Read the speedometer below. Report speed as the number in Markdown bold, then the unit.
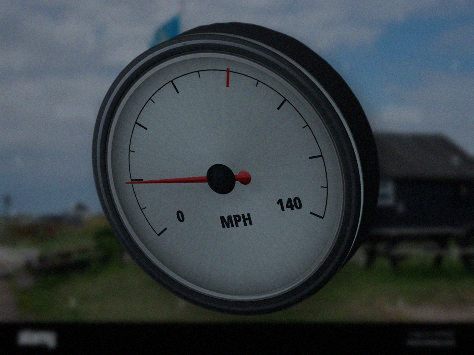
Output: **20** mph
